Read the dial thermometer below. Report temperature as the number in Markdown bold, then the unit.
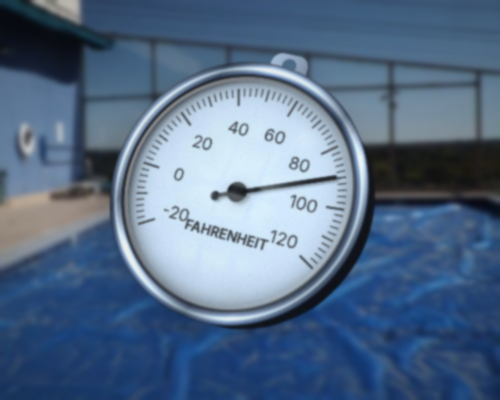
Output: **90** °F
